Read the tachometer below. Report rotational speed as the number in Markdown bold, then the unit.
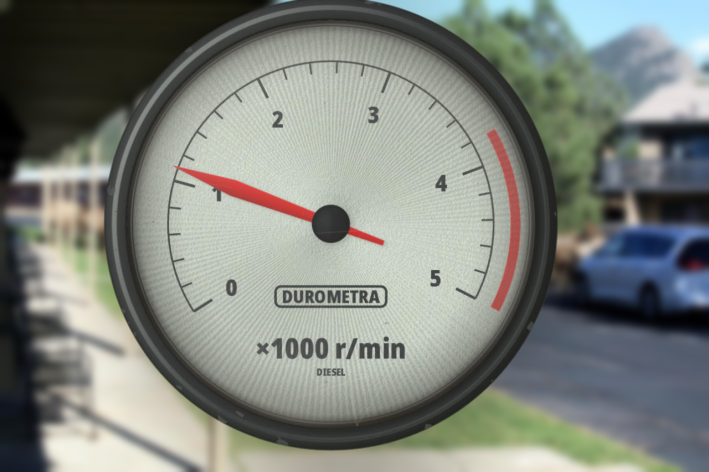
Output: **1100** rpm
